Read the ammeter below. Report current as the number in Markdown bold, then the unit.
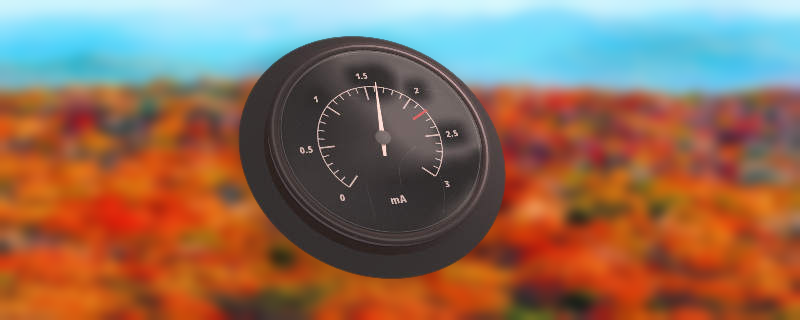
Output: **1.6** mA
